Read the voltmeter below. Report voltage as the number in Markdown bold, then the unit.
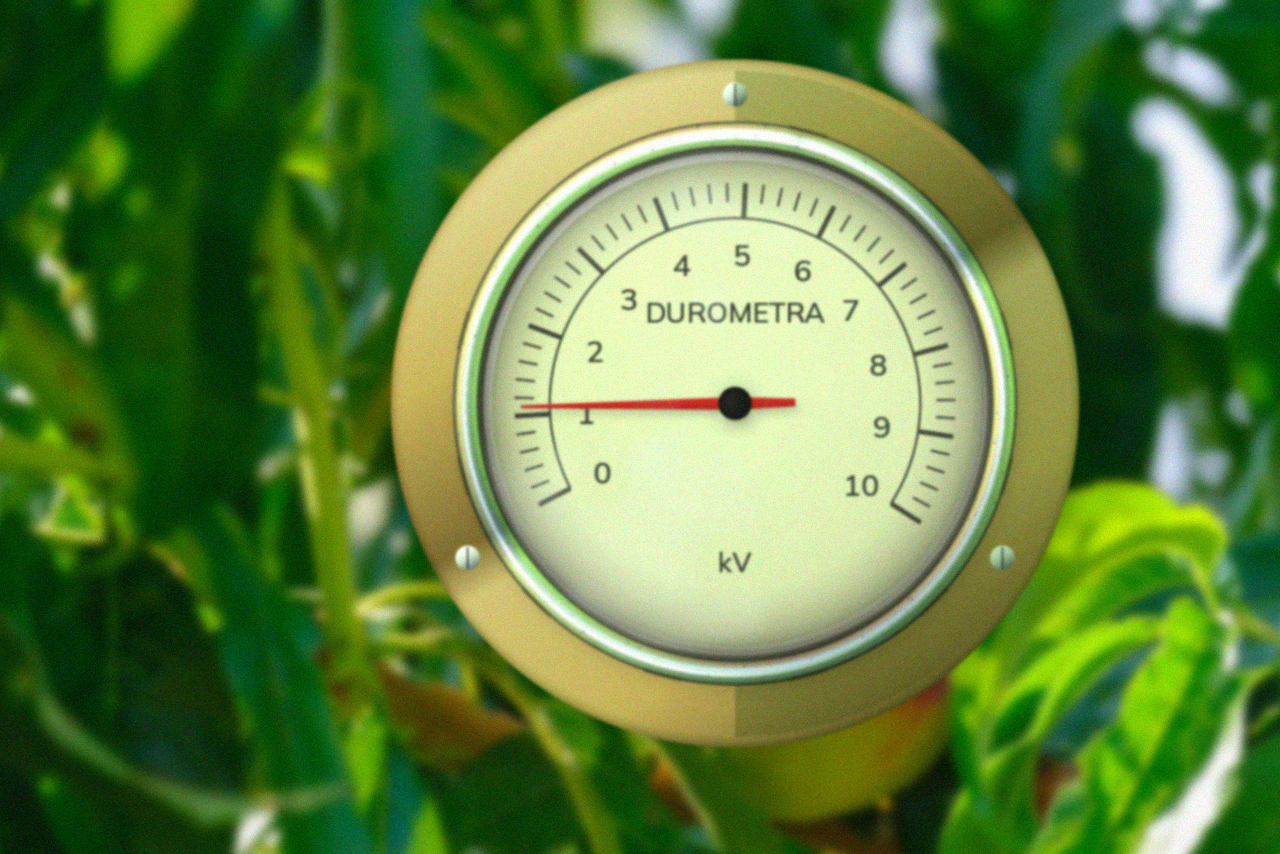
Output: **1.1** kV
